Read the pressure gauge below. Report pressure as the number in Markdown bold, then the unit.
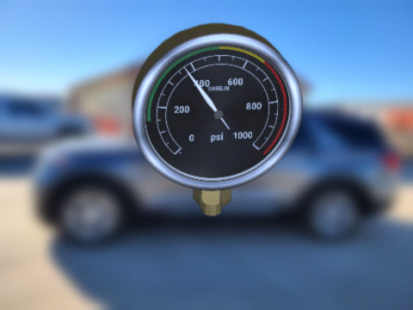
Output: **375** psi
